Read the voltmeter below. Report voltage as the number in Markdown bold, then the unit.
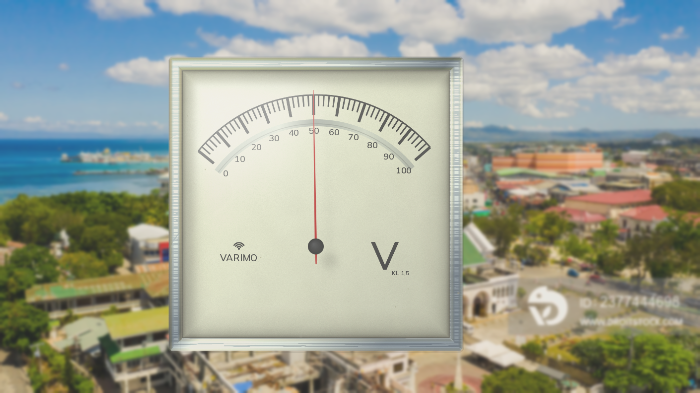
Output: **50** V
